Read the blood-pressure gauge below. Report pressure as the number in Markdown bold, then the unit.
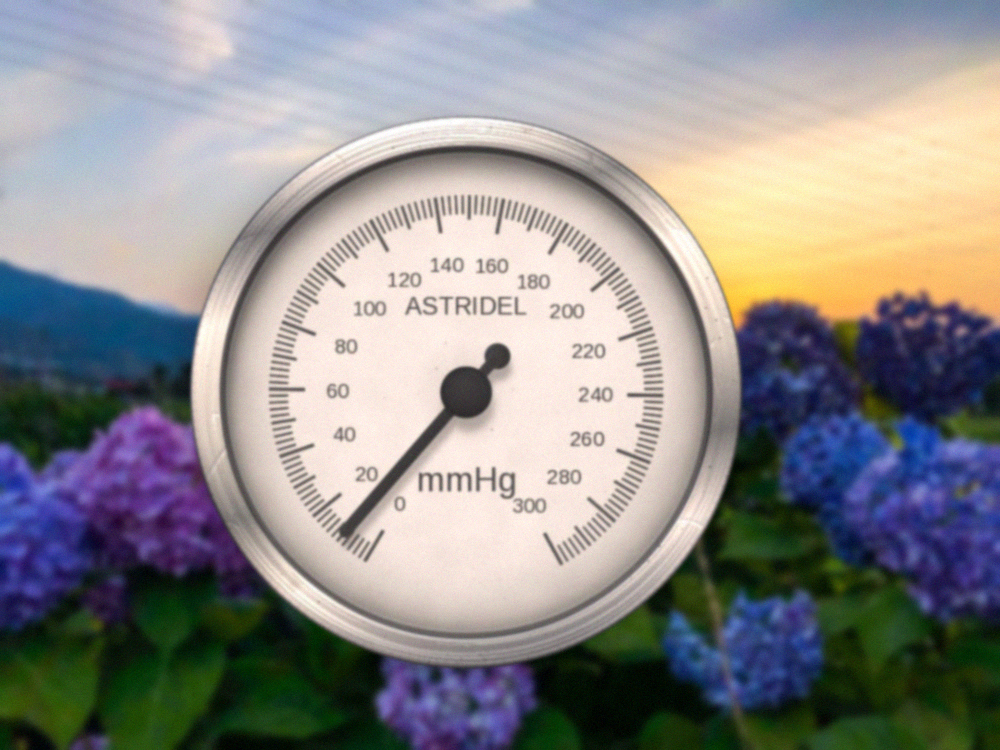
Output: **10** mmHg
